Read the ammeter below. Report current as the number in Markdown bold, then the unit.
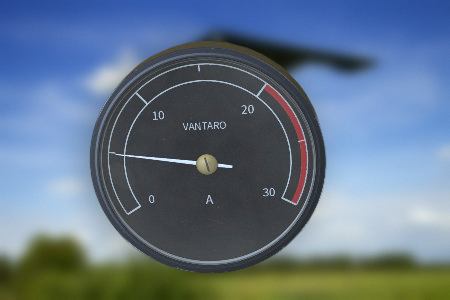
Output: **5** A
